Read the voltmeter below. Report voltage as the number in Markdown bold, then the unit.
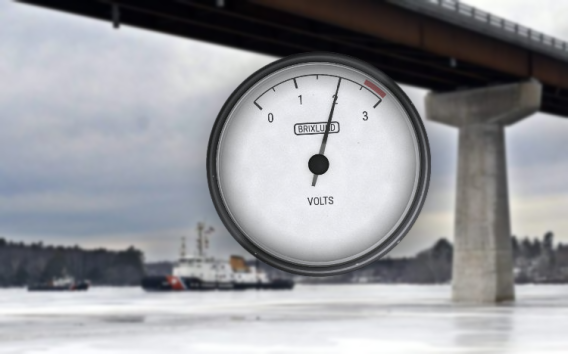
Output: **2** V
